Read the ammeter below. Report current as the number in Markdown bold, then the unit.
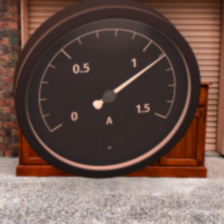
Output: **1.1** A
